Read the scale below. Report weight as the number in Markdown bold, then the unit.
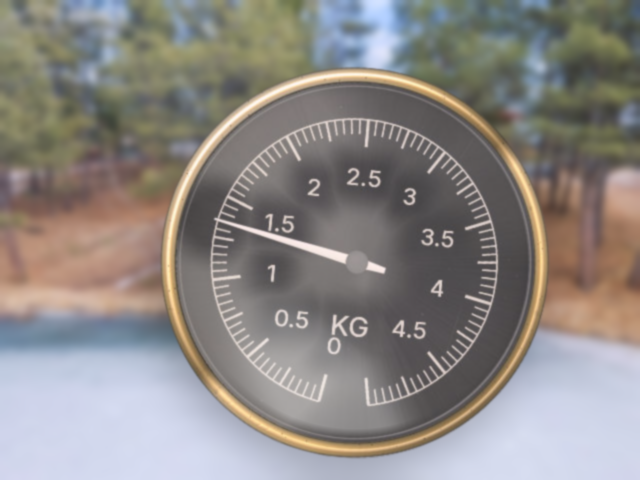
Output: **1.35** kg
